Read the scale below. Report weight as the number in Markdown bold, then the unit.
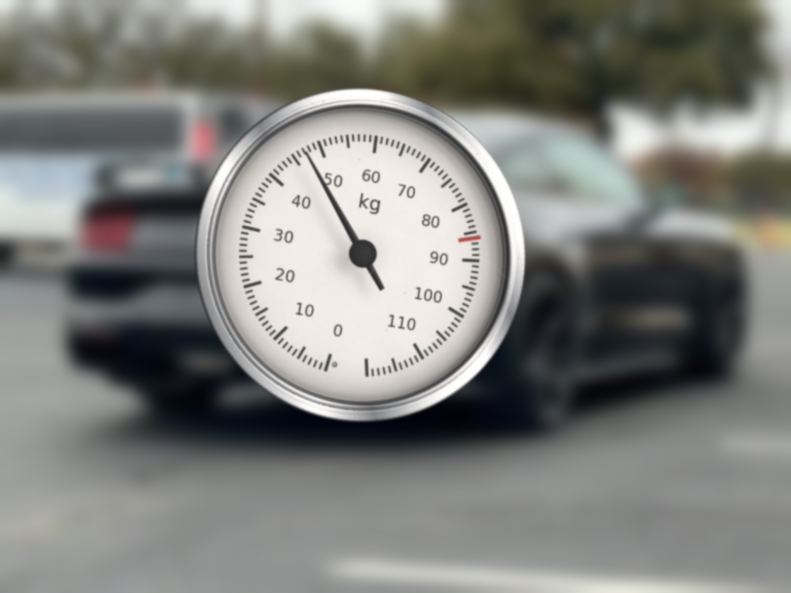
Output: **47** kg
